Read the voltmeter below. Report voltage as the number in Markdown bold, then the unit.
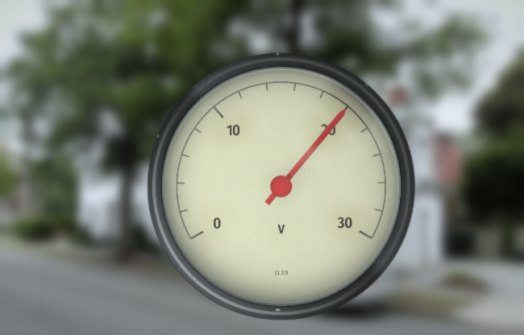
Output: **20** V
